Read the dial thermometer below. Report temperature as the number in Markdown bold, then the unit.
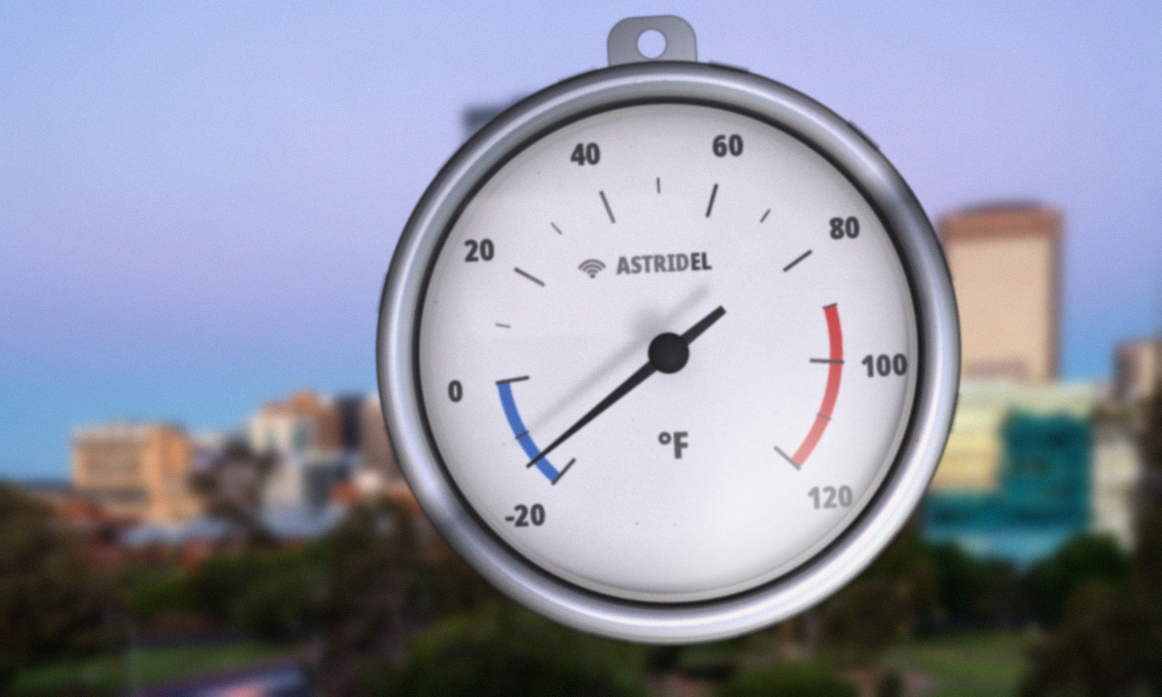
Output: **-15** °F
